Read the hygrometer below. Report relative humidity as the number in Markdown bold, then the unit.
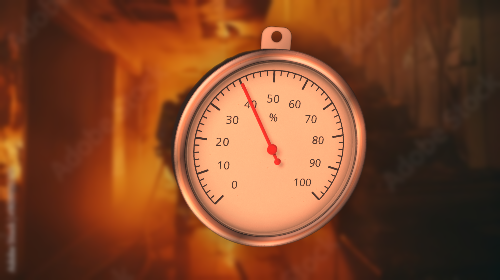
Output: **40** %
